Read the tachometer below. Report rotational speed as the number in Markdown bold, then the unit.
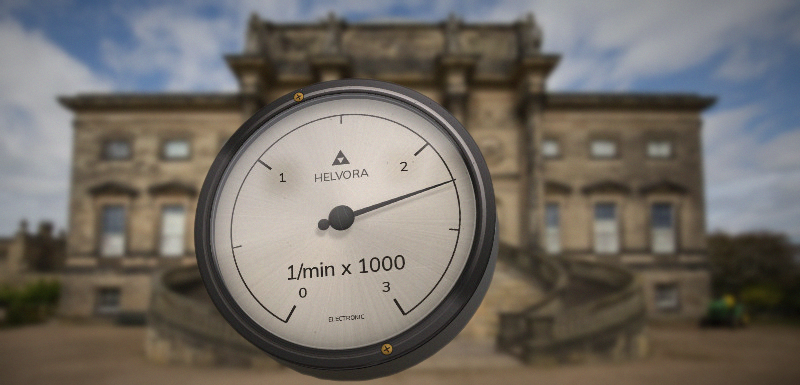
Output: **2250** rpm
